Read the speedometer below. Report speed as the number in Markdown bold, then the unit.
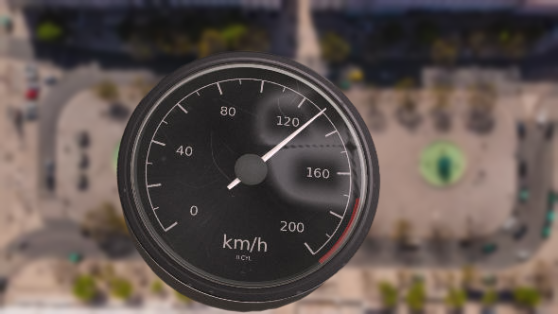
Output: **130** km/h
